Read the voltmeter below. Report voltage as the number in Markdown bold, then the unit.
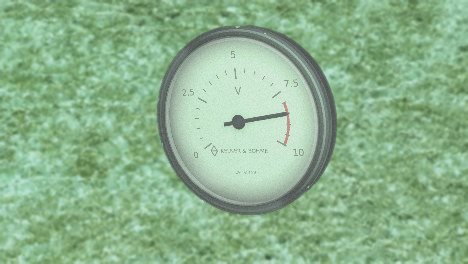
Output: **8.5** V
